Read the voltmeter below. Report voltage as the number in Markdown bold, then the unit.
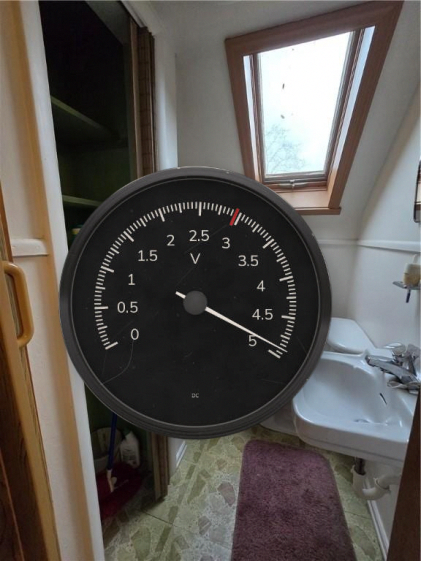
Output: **4.9** V
